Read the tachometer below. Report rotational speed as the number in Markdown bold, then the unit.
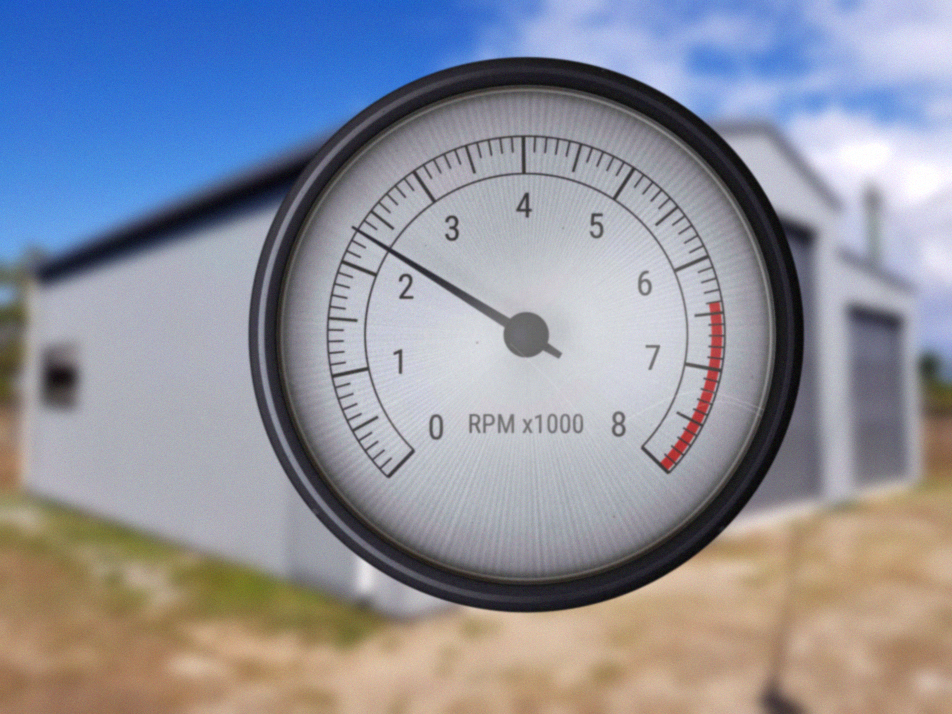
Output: **2300** rpm
